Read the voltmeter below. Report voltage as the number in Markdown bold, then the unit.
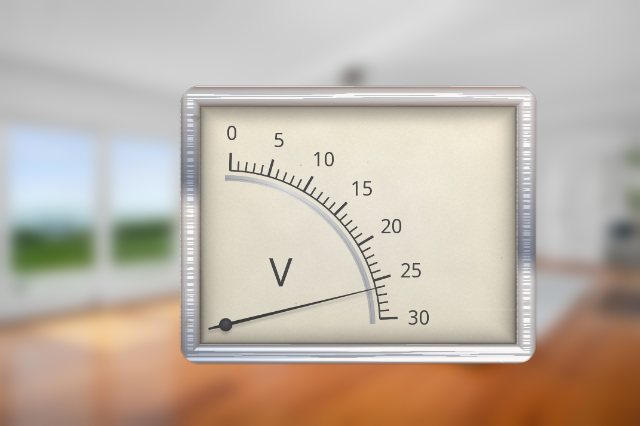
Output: **26** V
